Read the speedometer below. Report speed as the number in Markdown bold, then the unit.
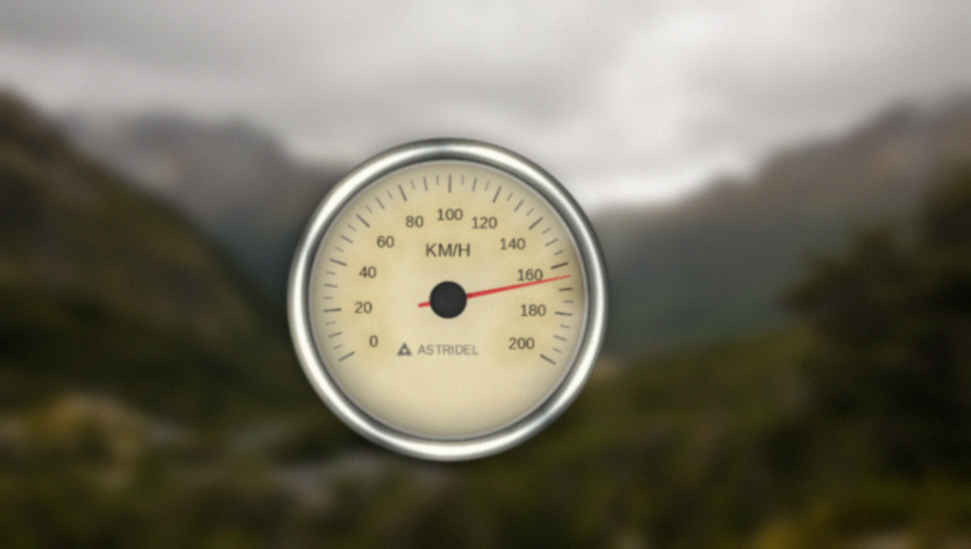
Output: **165** km/h
